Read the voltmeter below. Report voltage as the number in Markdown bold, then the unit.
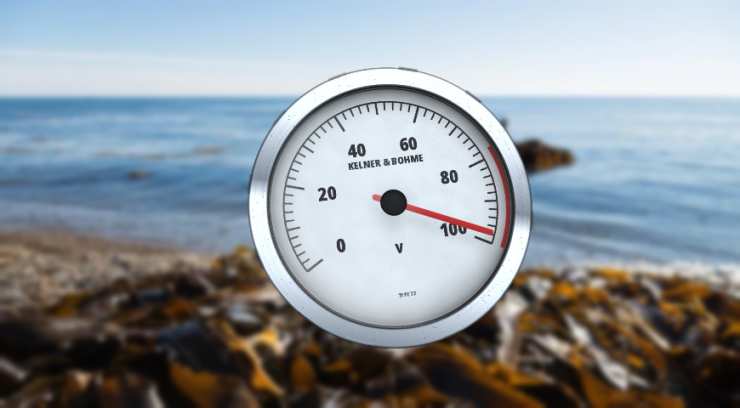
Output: **98** V
